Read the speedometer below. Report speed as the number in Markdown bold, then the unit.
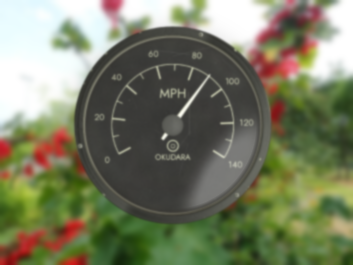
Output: **90** mph
